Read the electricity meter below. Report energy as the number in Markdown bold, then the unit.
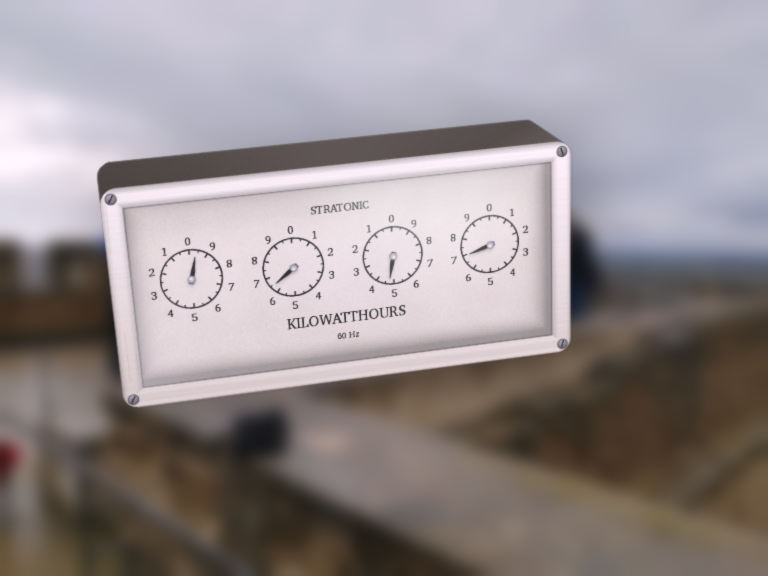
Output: **9647** kWh
